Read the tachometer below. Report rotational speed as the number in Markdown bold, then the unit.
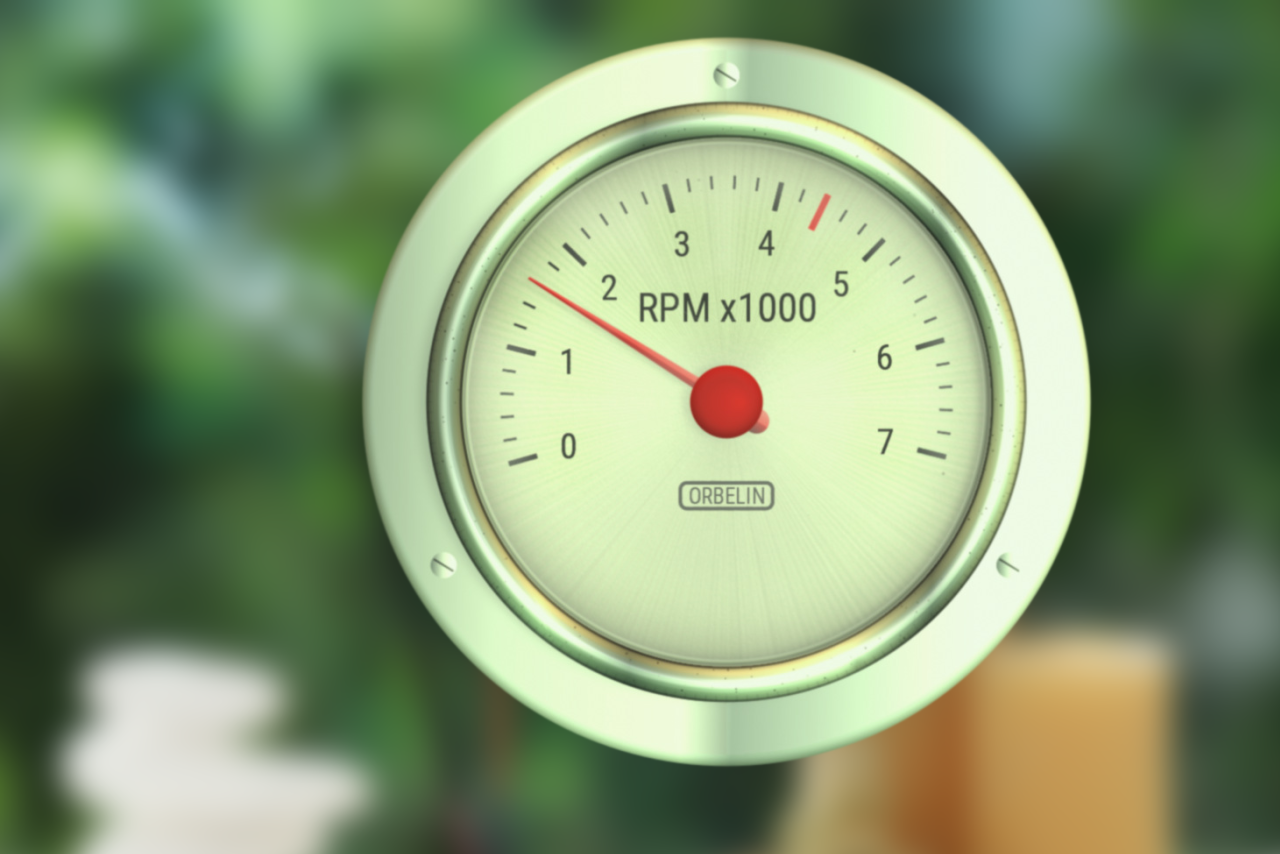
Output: **1600** rpm
